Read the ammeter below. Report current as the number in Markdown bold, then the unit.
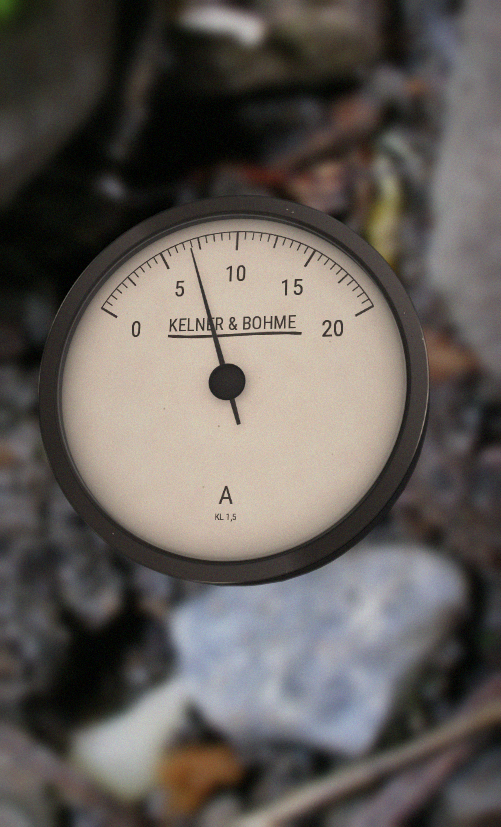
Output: **7** A
